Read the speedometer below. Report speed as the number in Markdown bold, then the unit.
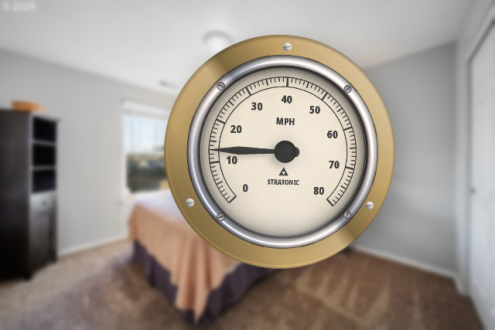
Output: **13** mph
